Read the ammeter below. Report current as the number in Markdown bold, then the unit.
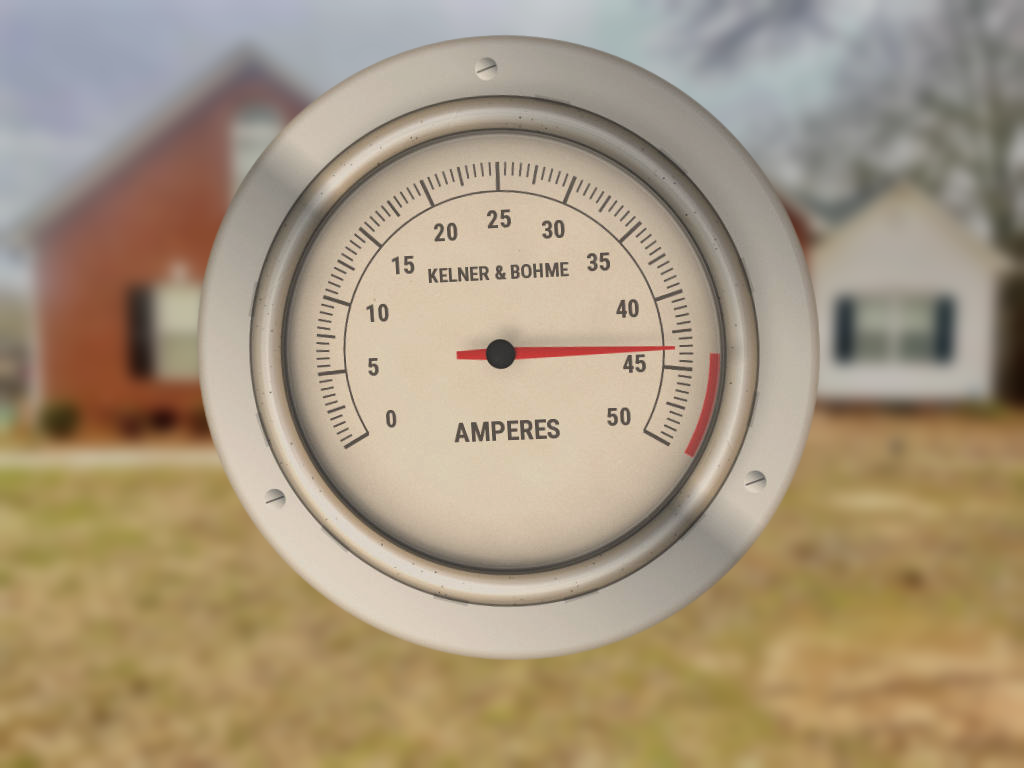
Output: **43.5** A
